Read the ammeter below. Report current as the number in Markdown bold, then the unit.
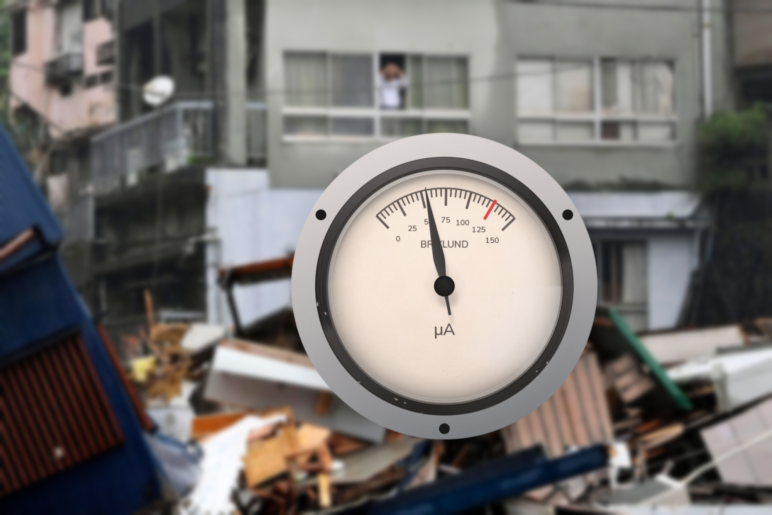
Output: **55** µA
